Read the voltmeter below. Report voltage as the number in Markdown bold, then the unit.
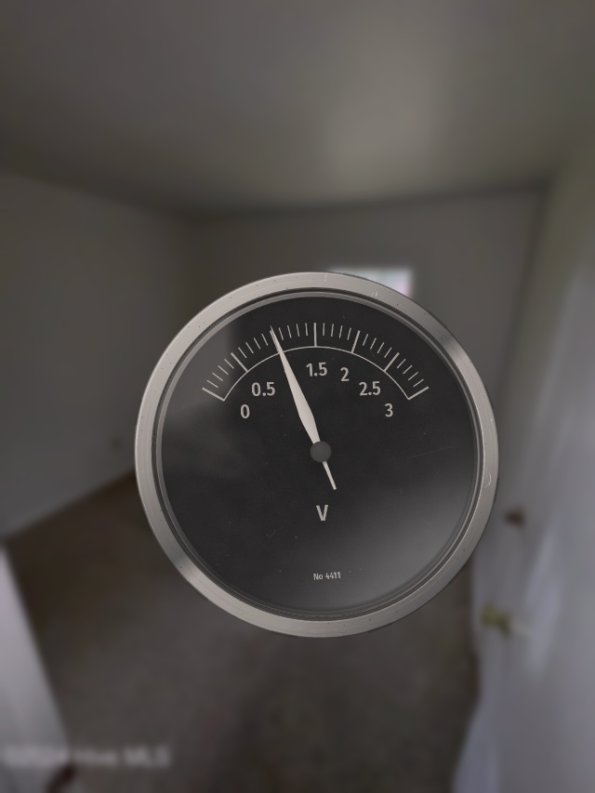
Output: **1** V
